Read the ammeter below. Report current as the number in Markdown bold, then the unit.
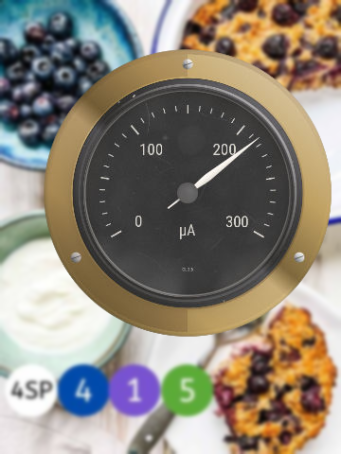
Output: **215** µA
